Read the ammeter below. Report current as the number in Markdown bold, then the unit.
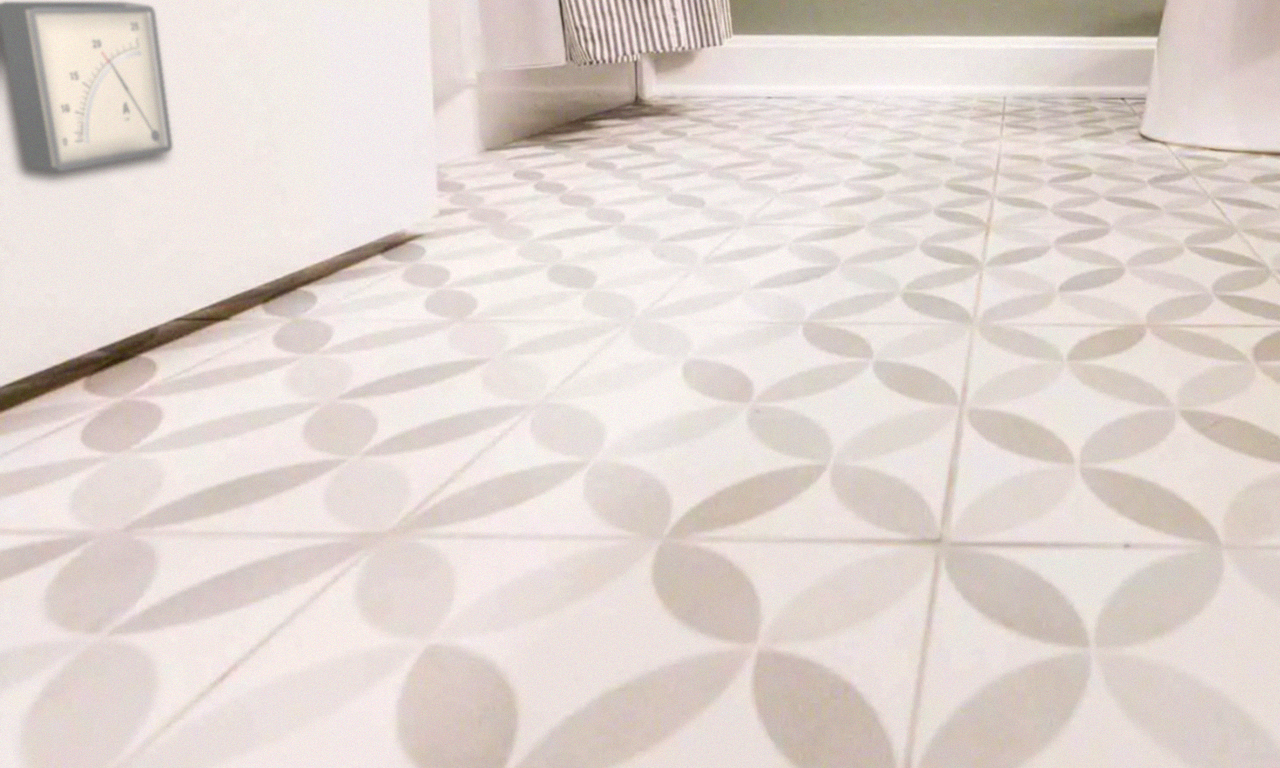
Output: **20** A
